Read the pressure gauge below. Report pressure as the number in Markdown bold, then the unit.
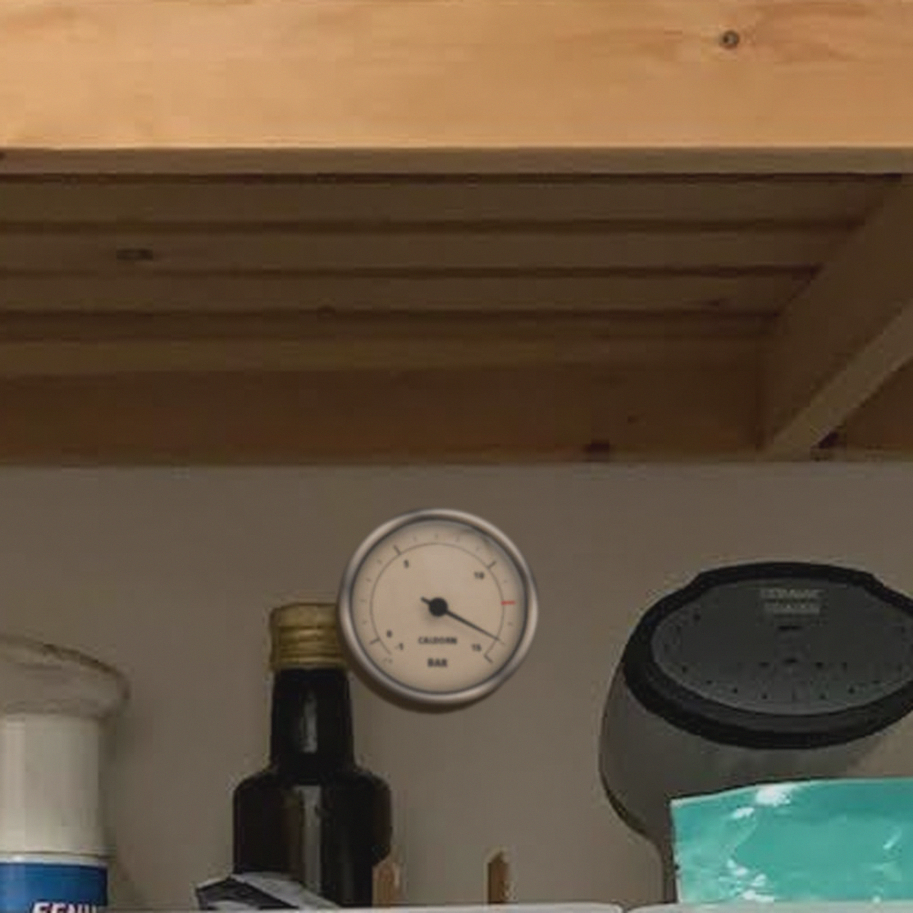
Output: **14** bar
